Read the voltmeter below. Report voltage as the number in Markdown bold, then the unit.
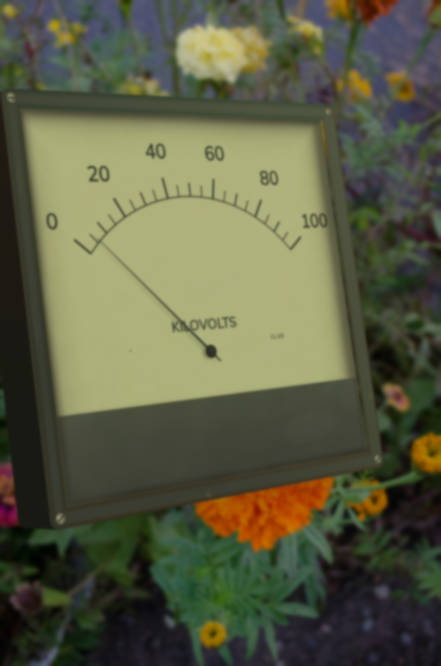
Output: **5** kV
